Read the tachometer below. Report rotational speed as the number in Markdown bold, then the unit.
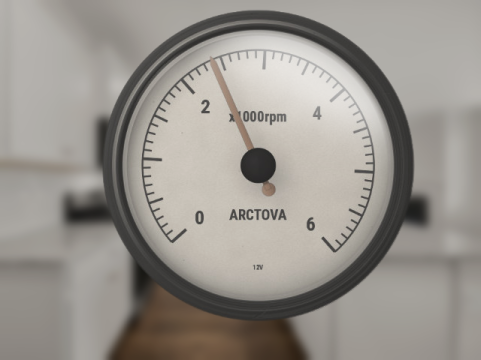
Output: **2400** rpm
